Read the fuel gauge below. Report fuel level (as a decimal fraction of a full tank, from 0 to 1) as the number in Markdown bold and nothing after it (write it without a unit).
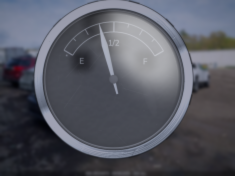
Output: **0.375**
